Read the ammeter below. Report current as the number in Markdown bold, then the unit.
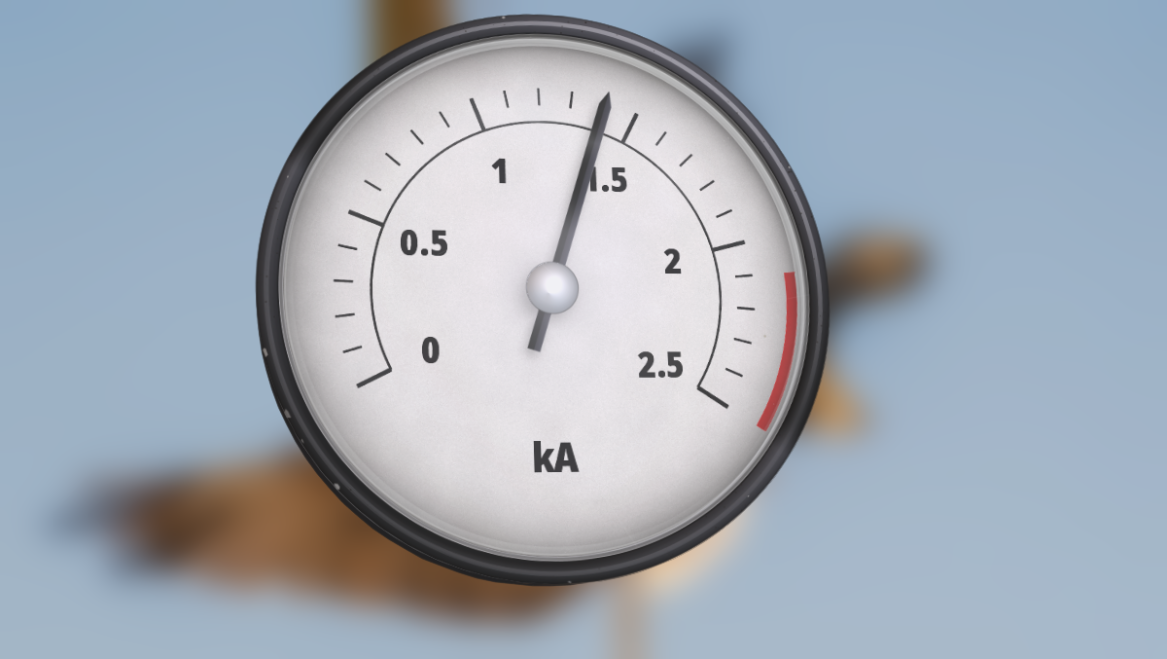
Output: **1.4** kA
